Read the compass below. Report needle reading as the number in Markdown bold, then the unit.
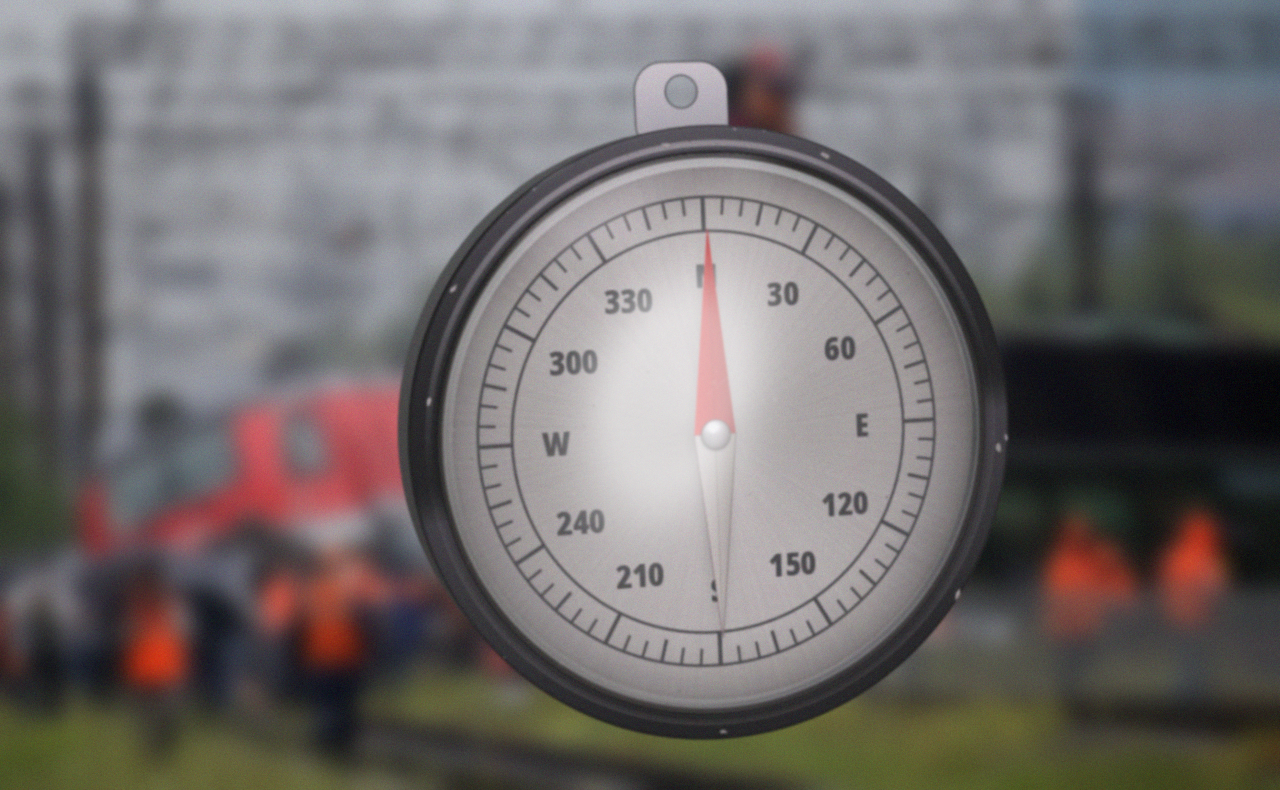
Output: **0** °
